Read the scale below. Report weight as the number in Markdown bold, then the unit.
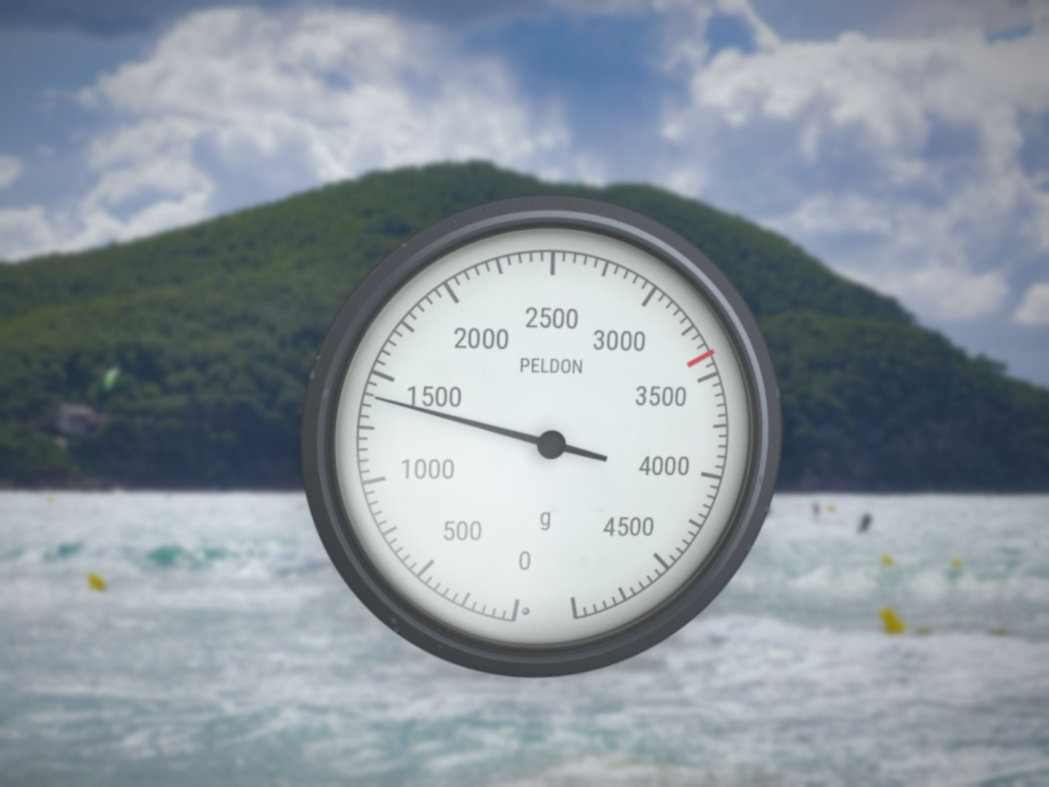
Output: **1400** g
